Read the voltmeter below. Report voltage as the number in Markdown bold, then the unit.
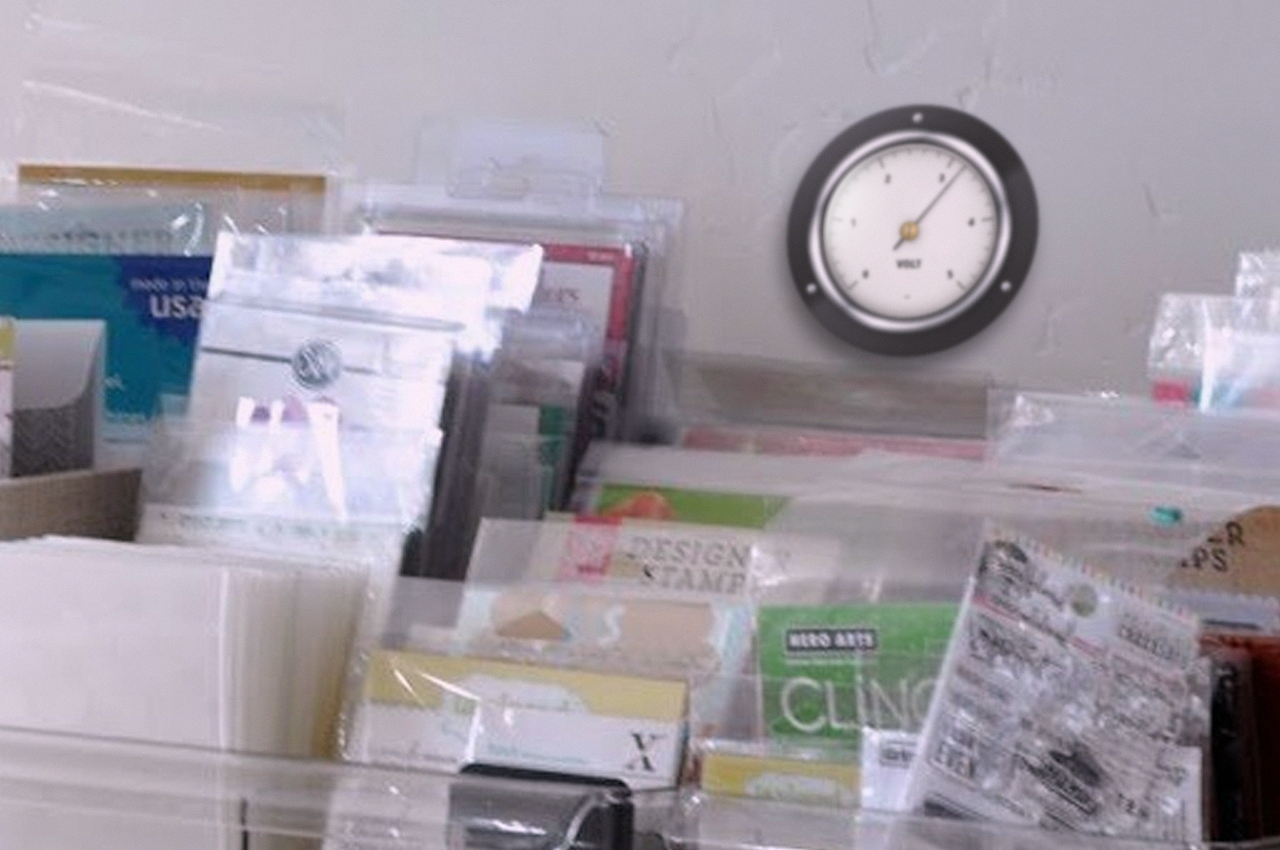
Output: **3.2** V
